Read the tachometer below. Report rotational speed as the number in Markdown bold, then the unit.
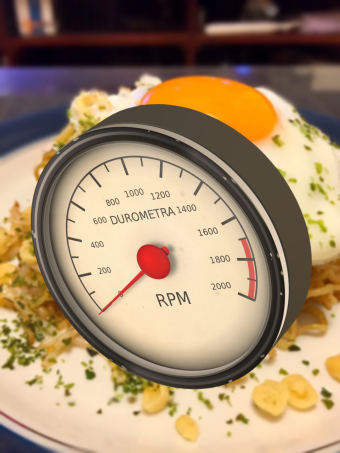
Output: **0** rpm
